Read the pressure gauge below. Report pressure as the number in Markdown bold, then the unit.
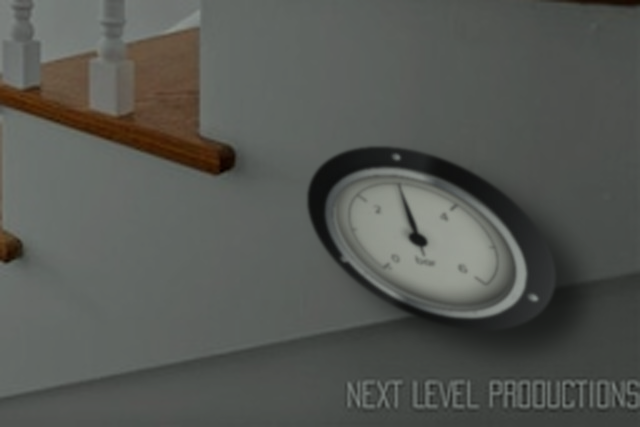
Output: **3** bar
